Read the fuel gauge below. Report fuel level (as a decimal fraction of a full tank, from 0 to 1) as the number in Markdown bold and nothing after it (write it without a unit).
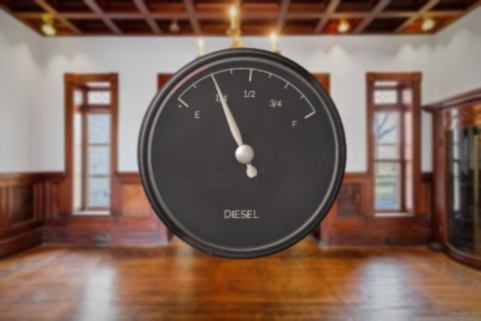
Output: **0.25**
